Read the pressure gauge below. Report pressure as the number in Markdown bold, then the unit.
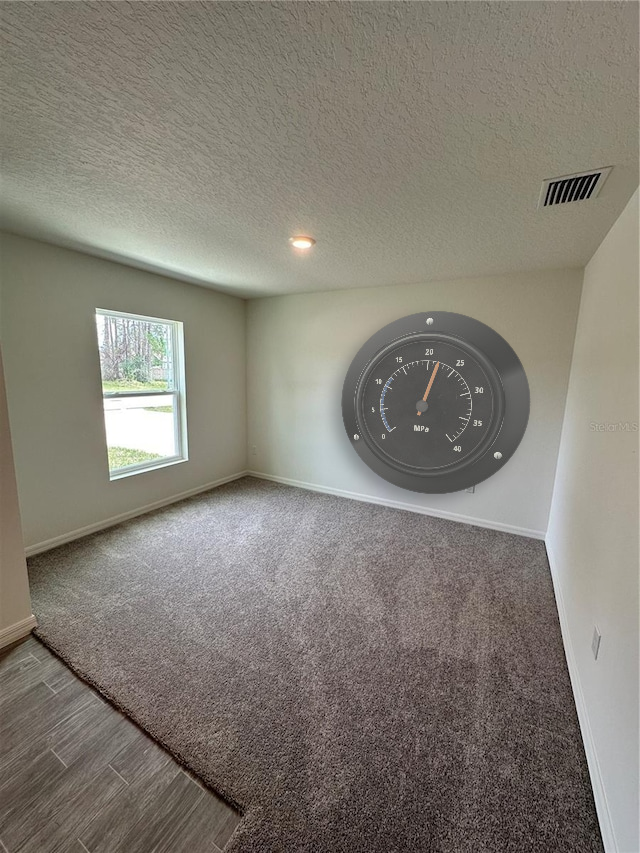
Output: **22** MPa
